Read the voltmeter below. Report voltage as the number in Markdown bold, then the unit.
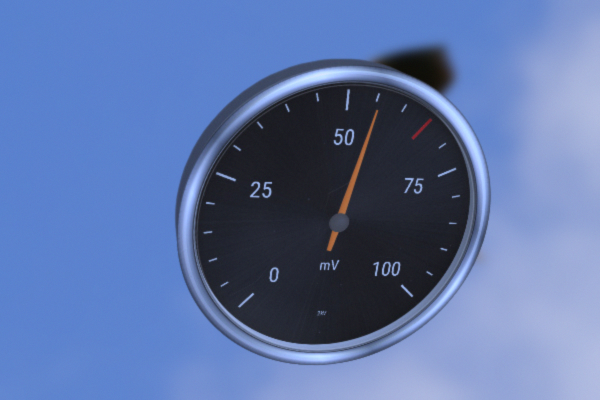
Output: **55** mV
